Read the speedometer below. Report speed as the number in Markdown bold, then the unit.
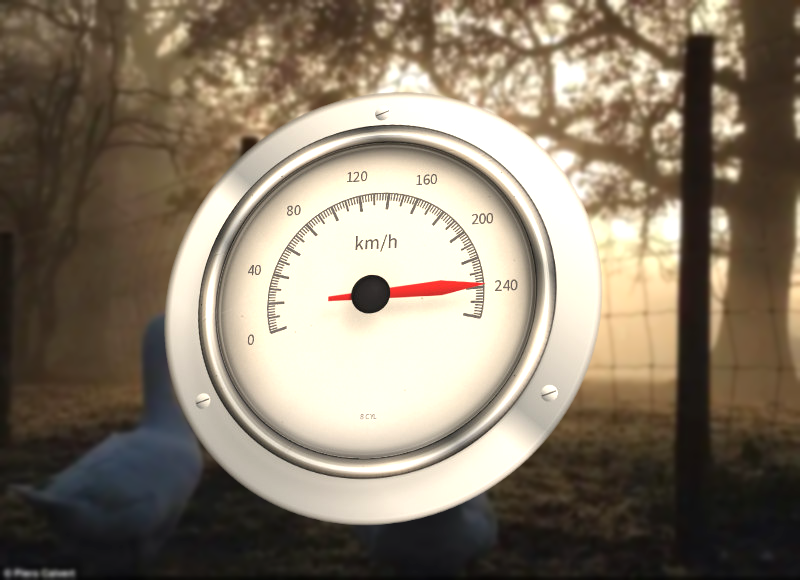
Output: **240** km/h
